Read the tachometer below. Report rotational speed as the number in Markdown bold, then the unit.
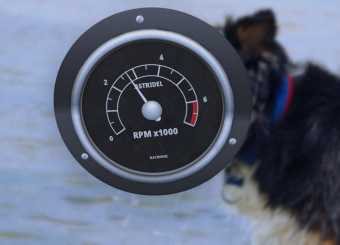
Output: **2750** rpm
